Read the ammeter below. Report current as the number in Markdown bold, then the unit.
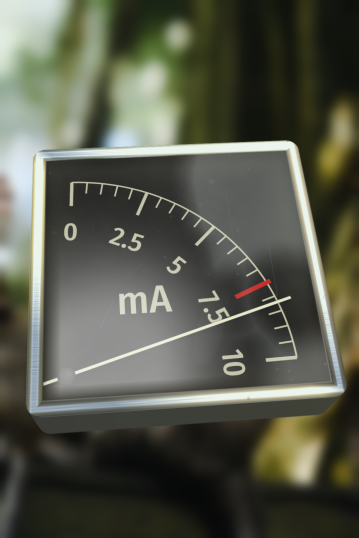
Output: **8.25** mA
